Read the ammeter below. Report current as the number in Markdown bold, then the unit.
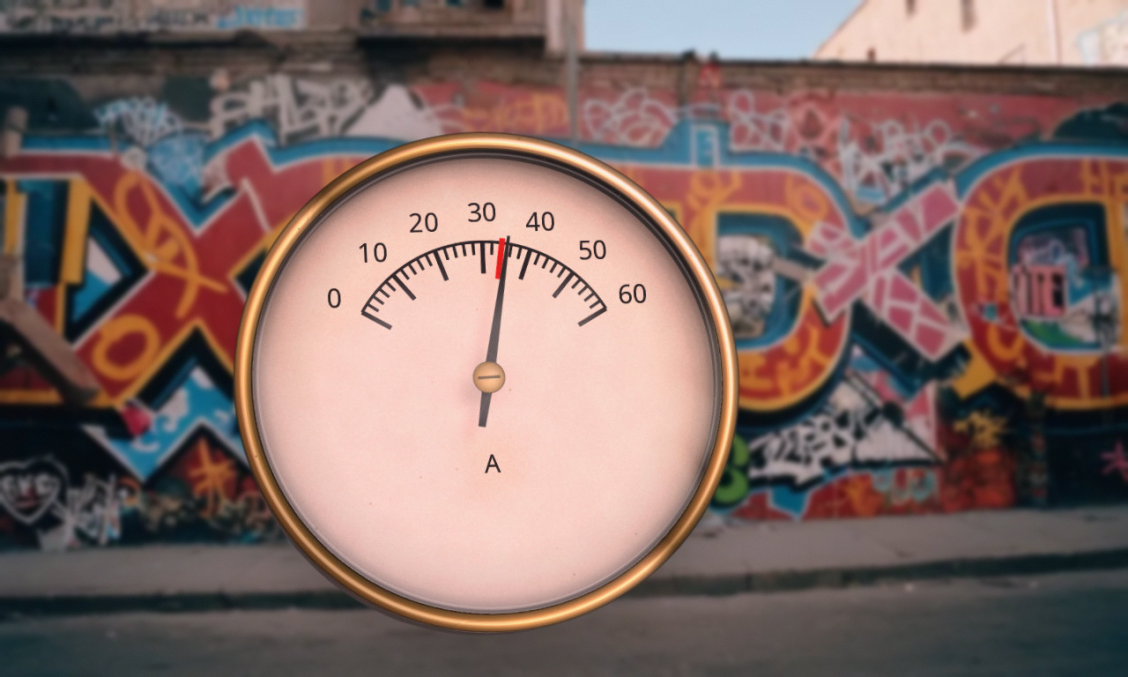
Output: **35** A
